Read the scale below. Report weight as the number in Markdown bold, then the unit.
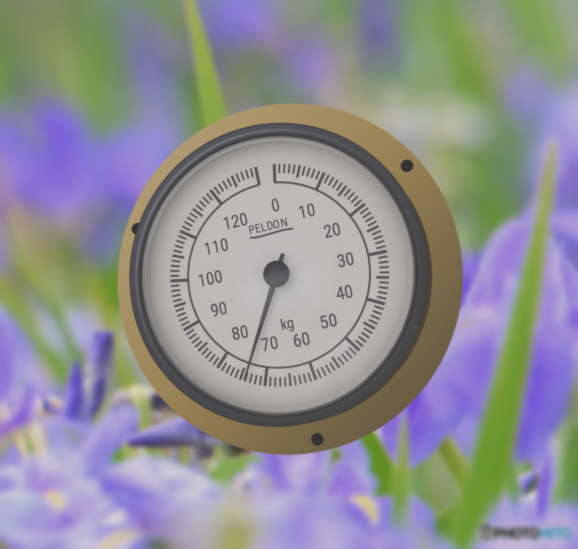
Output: **74** kg
